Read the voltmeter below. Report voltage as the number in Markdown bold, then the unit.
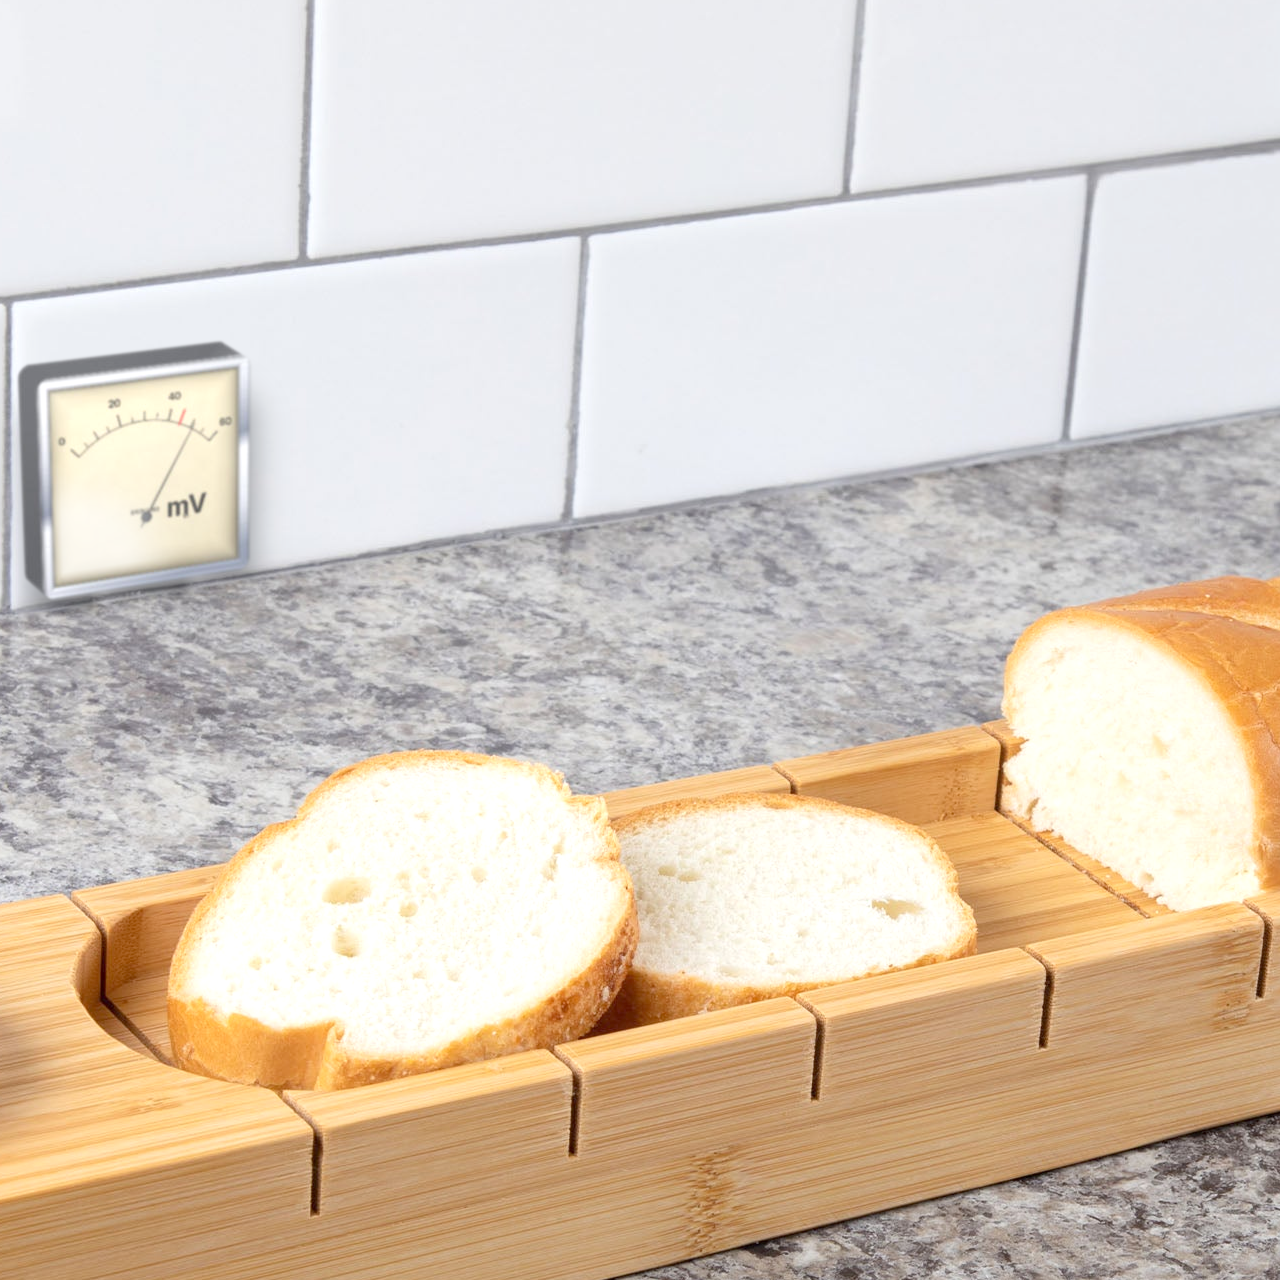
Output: **50** mV
